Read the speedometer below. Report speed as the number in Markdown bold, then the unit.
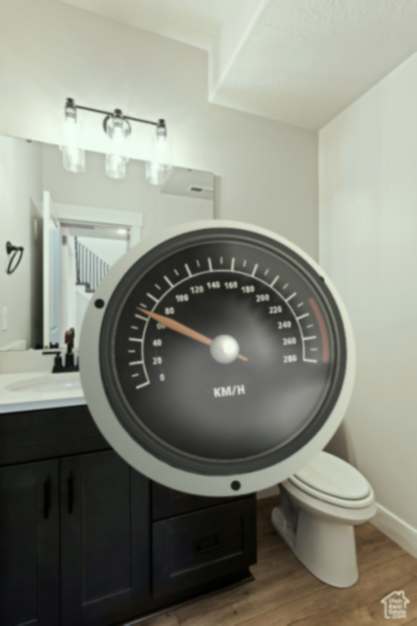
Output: **65** km/h
